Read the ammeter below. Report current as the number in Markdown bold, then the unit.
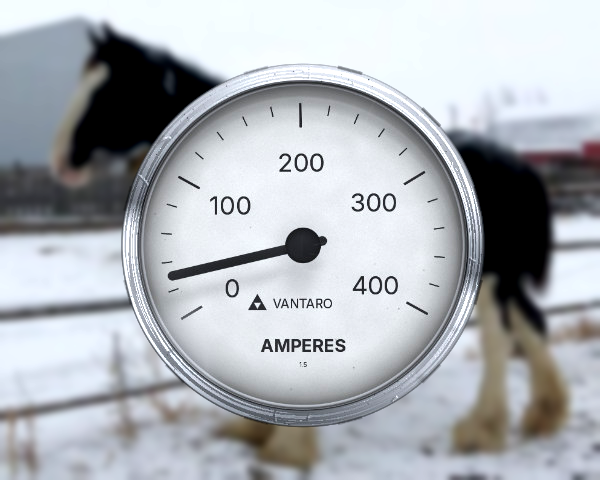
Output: **30** A
